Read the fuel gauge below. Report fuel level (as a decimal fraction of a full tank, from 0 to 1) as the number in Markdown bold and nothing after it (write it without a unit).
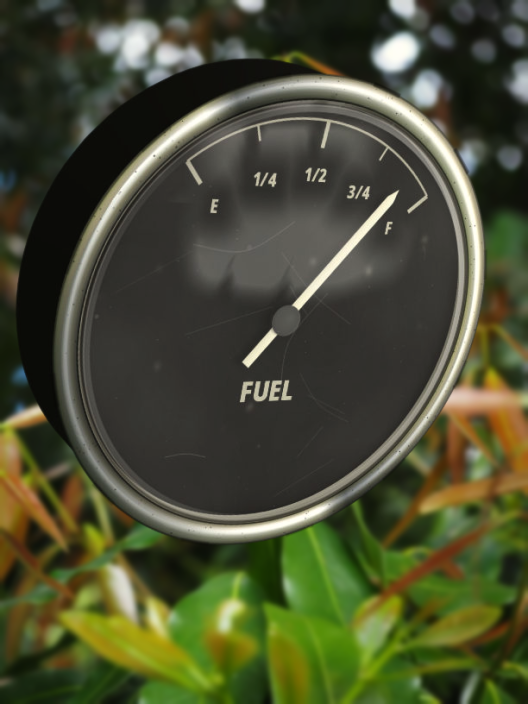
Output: **0.875**
